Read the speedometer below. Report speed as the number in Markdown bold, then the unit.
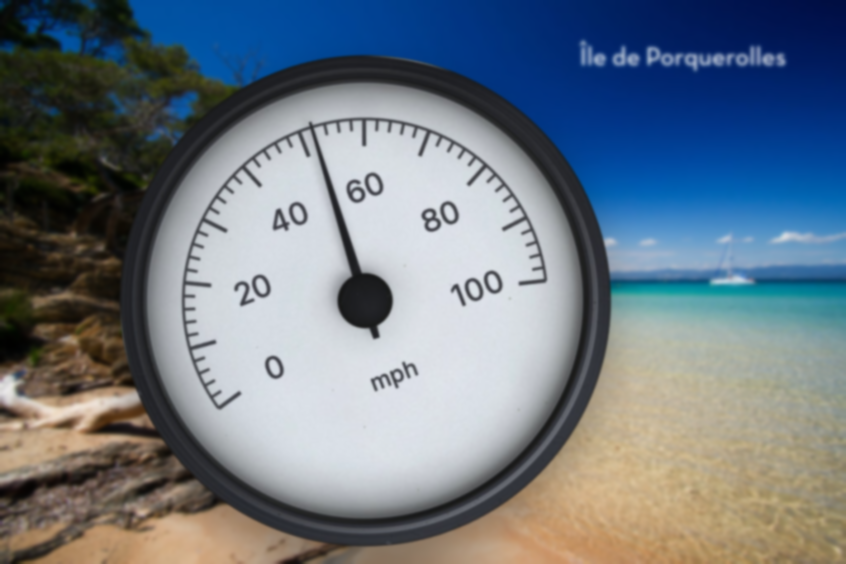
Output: **52** mph
